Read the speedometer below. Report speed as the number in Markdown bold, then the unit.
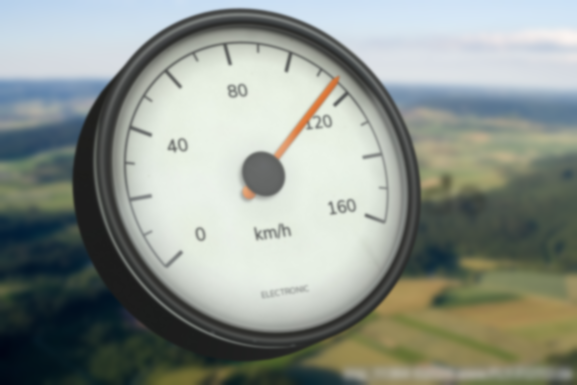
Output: **115** km/h
